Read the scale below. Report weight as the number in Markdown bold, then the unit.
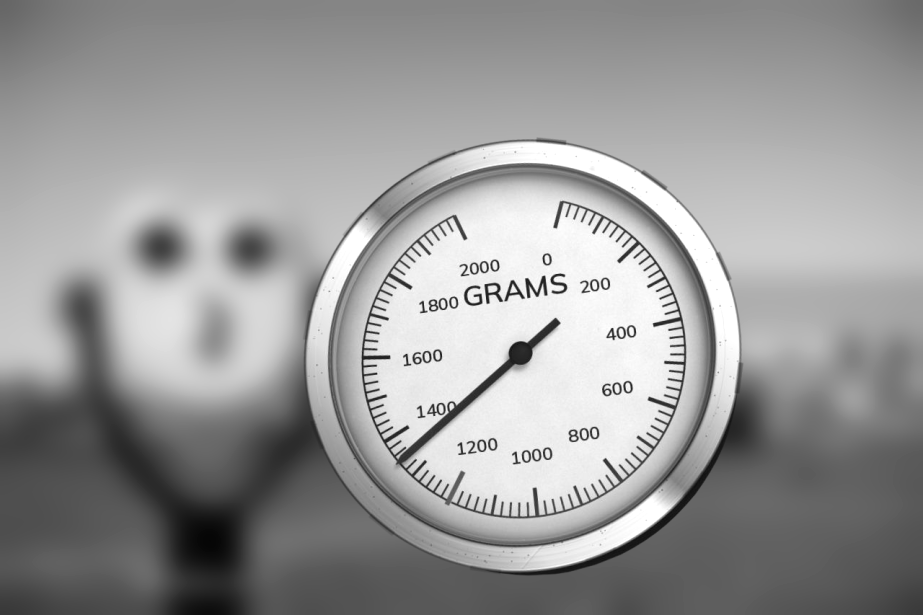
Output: **1340** g
